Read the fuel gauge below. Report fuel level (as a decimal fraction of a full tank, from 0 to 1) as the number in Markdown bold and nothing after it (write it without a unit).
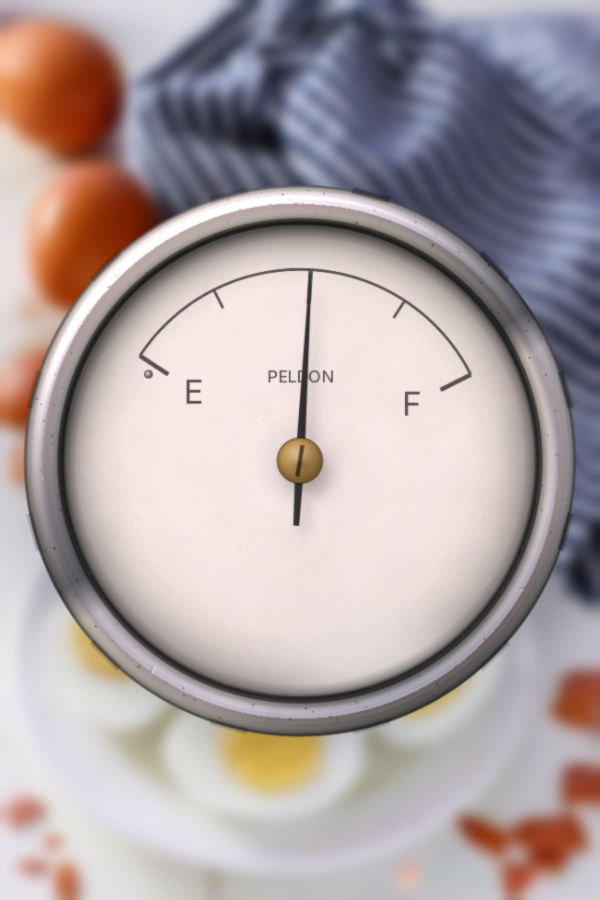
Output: **0.5**
